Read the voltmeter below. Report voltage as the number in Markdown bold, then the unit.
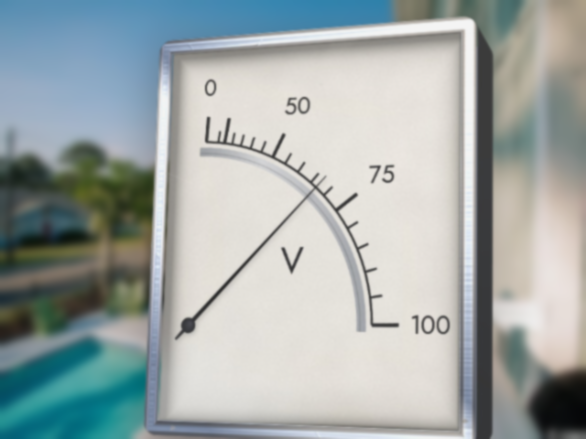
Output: **67.5** V
